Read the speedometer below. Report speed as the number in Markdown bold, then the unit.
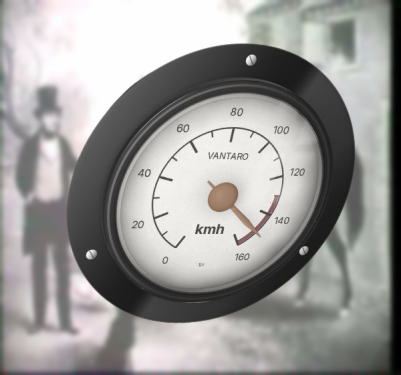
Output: **150** km/h
